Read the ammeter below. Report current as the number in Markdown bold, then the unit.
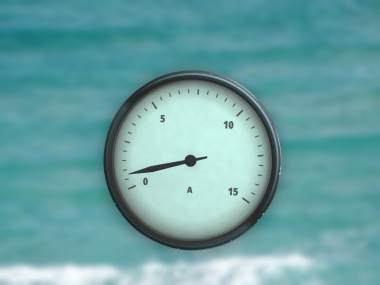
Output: **0.75** A
